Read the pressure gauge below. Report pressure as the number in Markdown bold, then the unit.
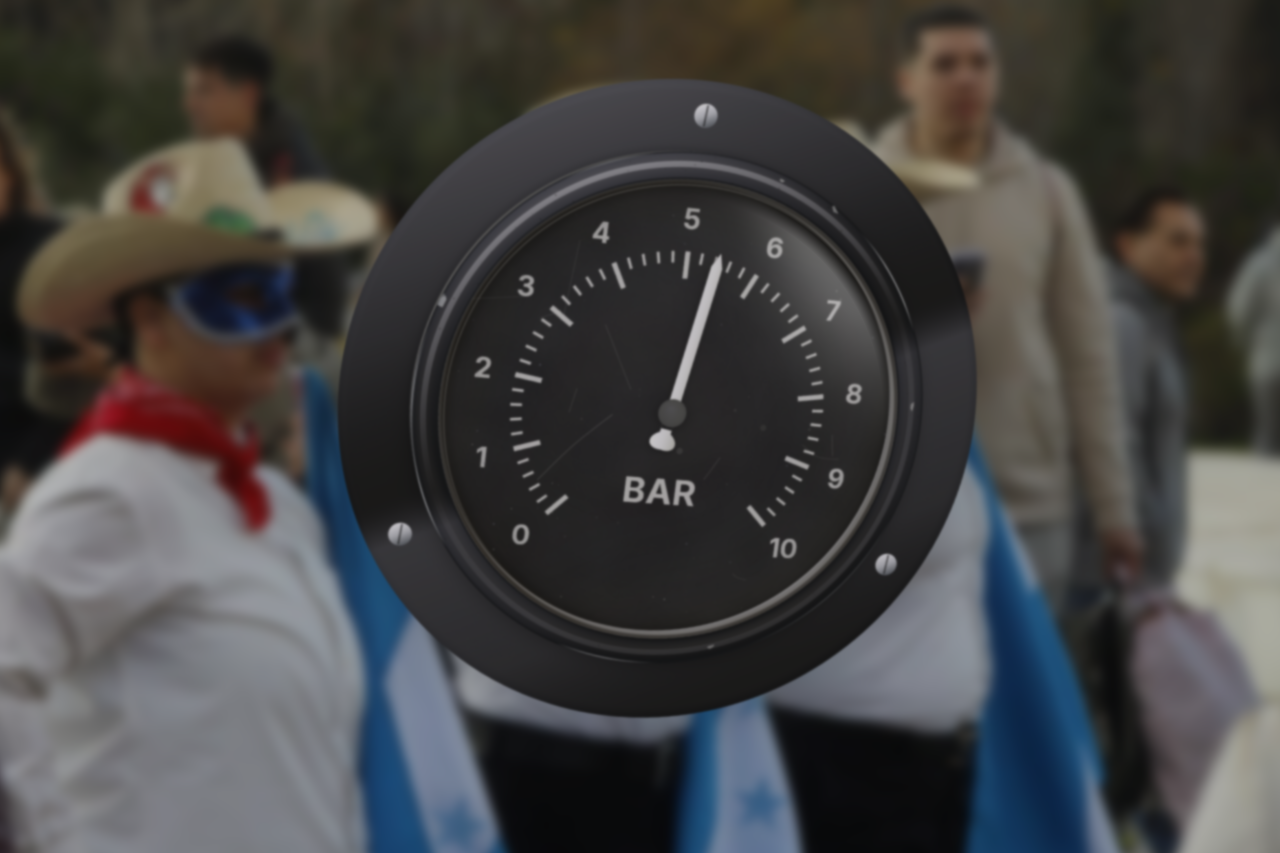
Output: **5.4** bar
